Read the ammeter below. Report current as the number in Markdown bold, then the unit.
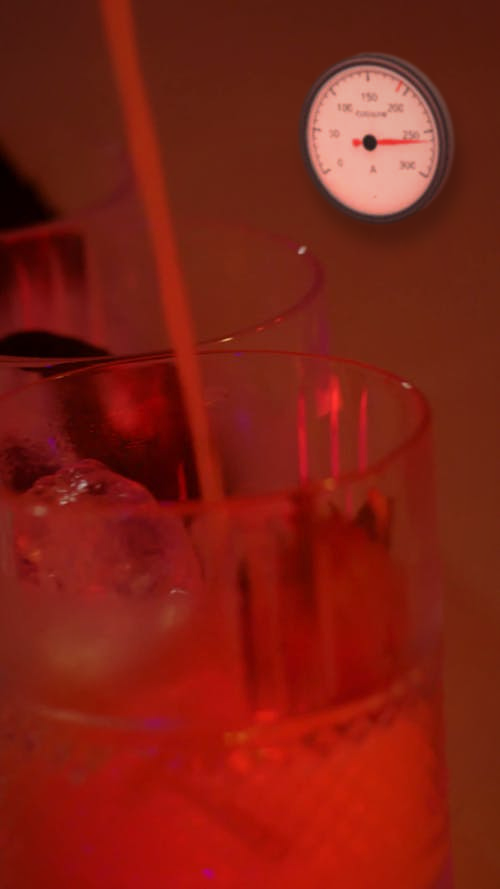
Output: **260** A
